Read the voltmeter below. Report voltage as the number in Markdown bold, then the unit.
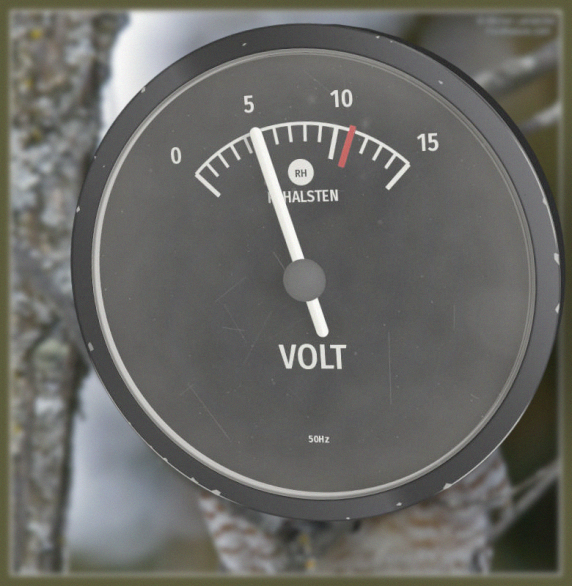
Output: **5** V
